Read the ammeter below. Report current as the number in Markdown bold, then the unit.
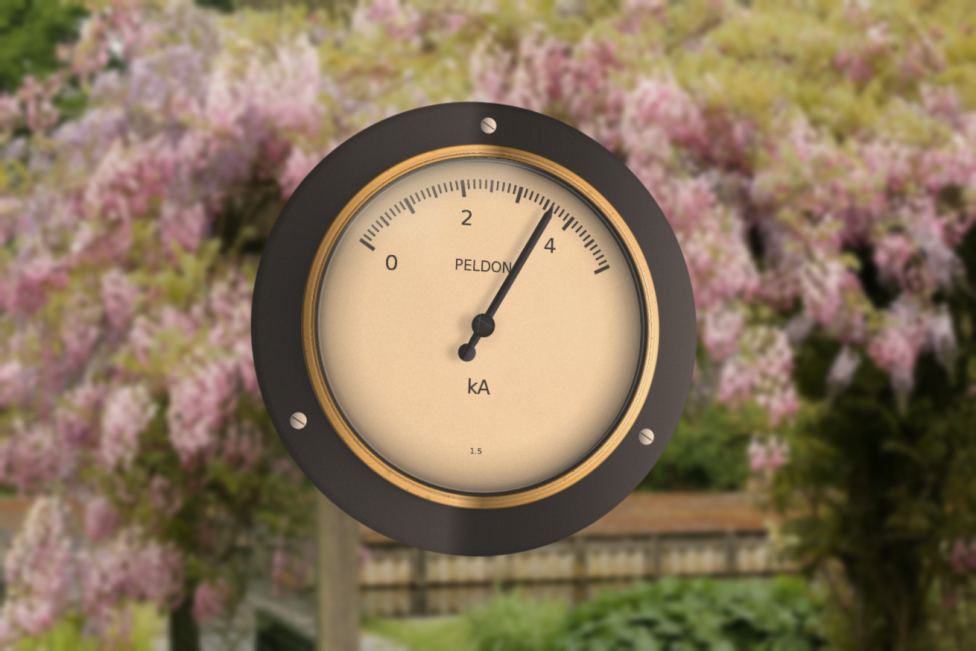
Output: **3.6** kA
